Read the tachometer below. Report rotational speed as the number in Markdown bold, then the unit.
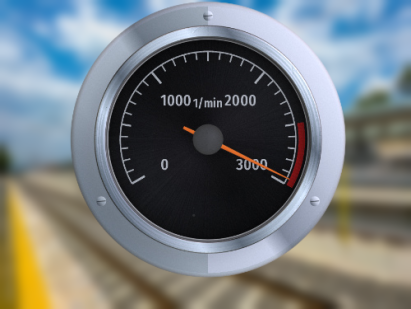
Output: **2950** rpm
